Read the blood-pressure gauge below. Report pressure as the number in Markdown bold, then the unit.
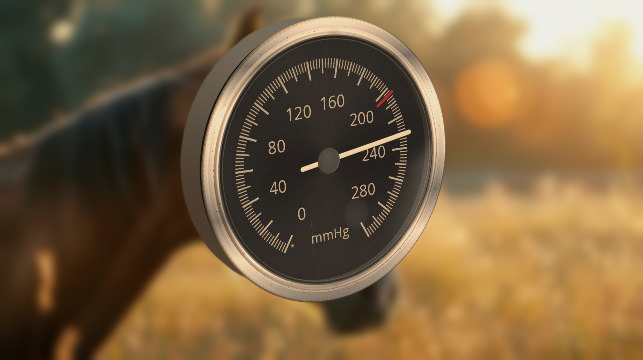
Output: **230** mmHg
